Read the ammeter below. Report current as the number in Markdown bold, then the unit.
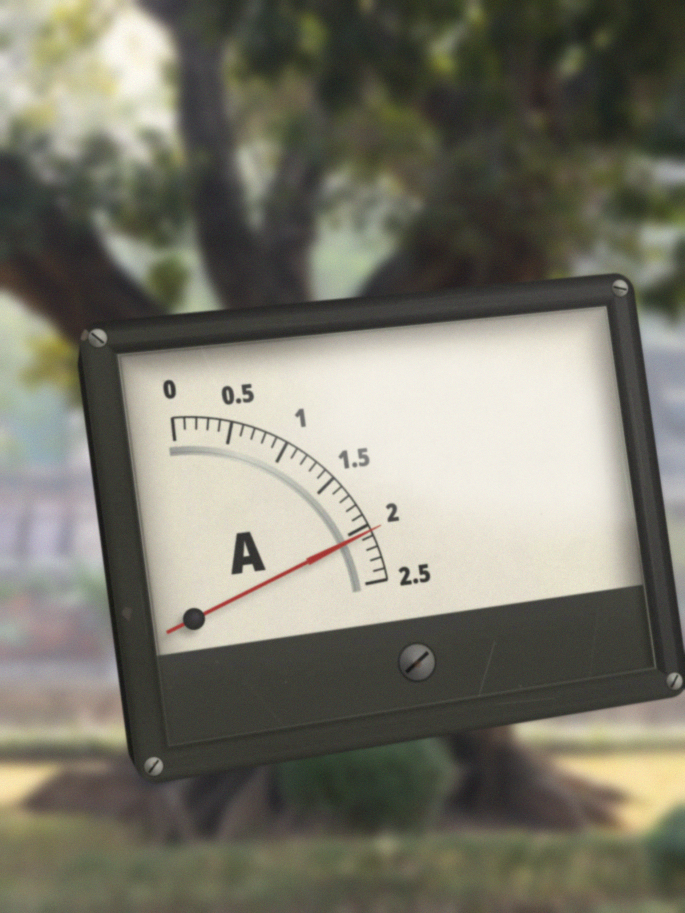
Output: **2.05** A
